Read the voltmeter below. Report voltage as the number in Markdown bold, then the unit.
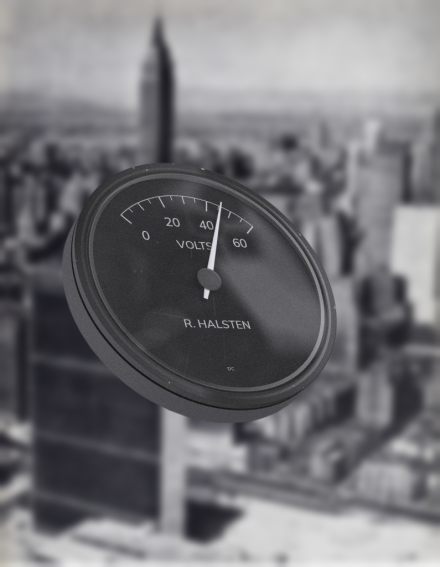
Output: **45** V
